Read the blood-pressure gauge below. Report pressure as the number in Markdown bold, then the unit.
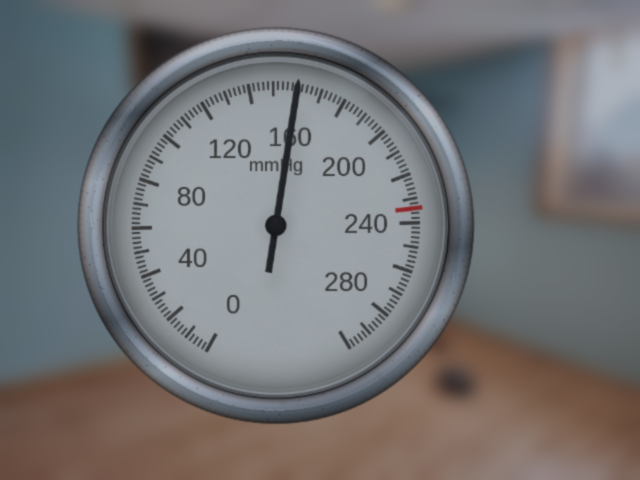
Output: **160** mmHg
